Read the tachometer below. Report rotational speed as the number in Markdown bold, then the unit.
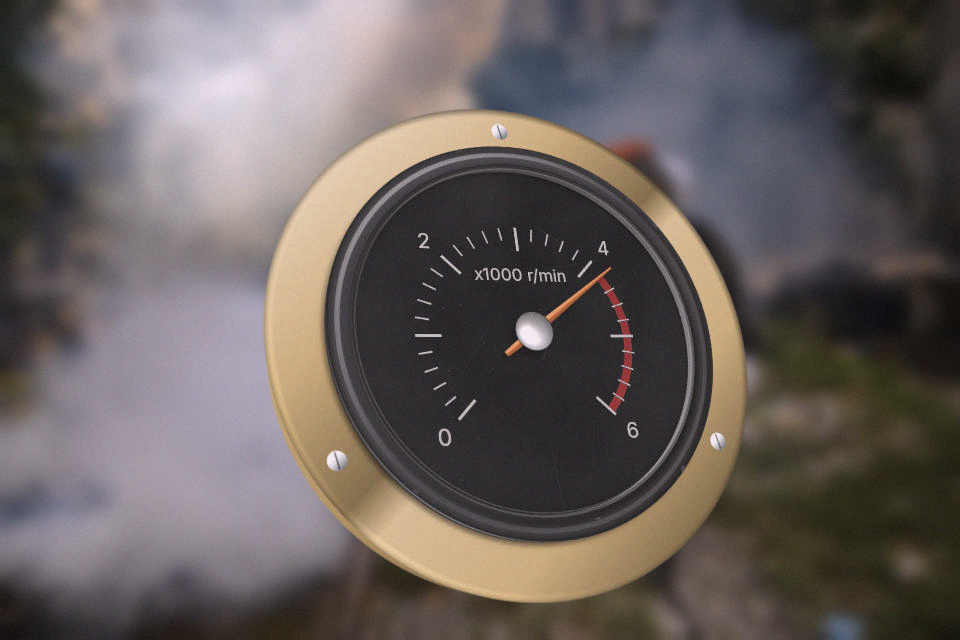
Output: **4200** rpm
